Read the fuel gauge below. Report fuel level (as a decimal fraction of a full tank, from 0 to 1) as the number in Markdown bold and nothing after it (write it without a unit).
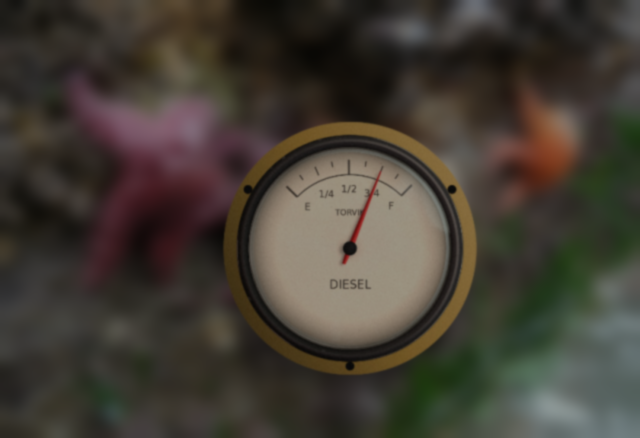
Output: **0.75**
